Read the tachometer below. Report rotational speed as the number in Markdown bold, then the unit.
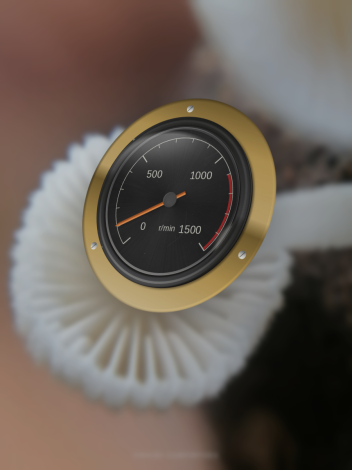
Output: **100** rpm
